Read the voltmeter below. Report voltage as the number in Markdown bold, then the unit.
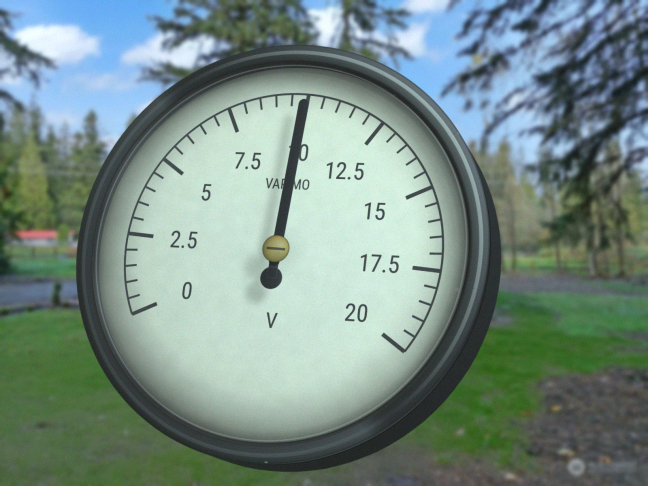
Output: **10** V
